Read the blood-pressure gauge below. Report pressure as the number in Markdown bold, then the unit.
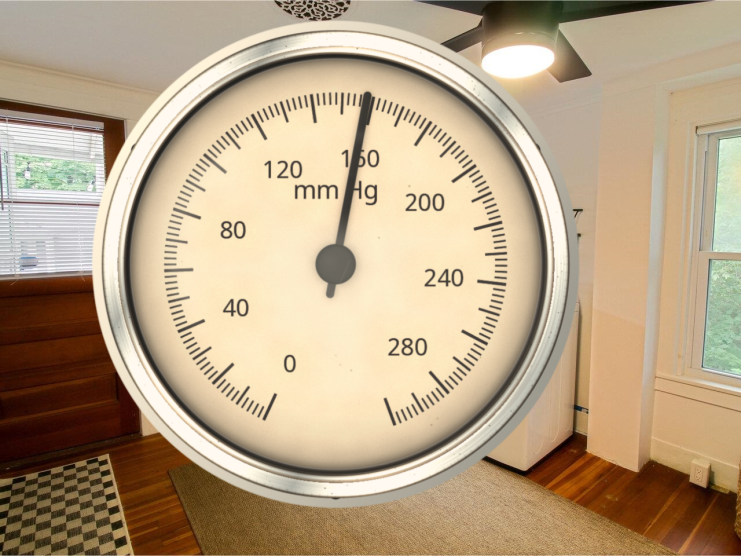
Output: **158** mmHg
